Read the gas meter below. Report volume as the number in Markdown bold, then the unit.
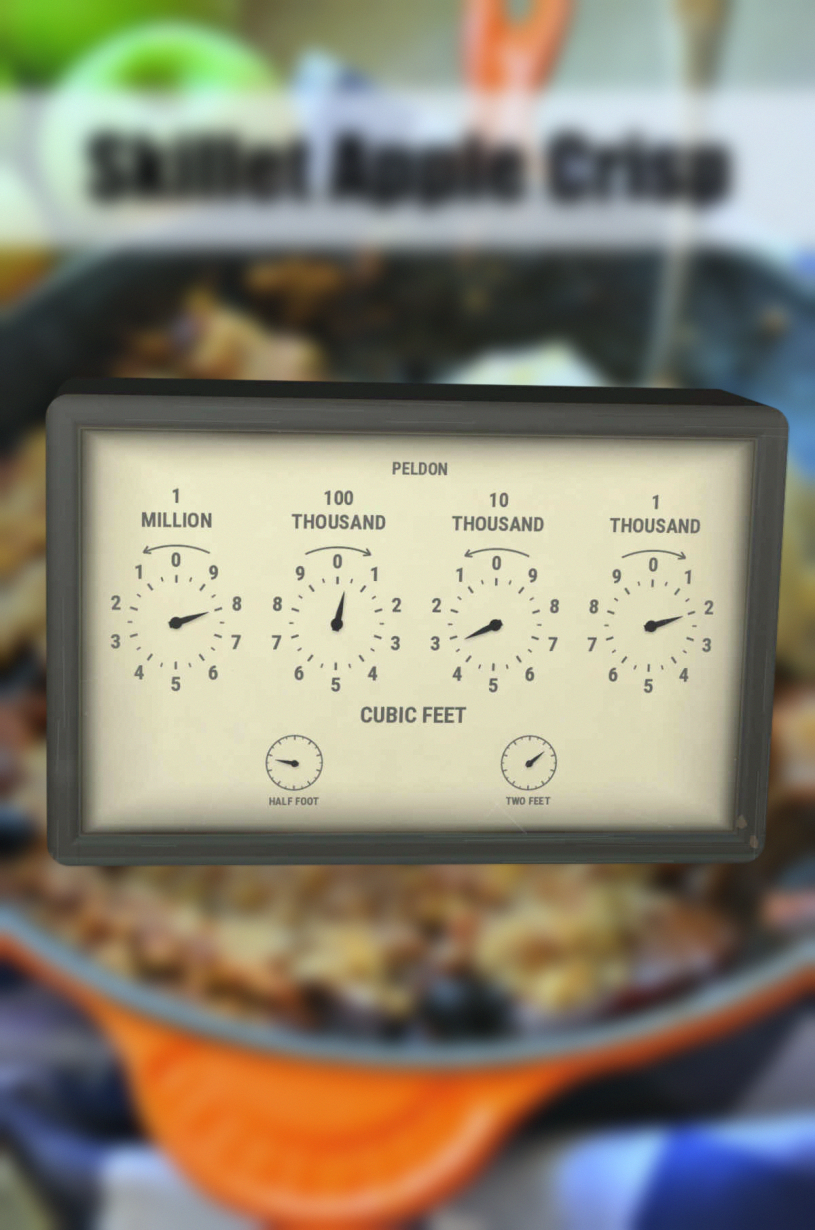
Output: **803200** ft³
